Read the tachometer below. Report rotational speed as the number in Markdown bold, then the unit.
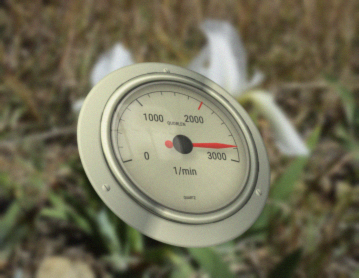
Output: **2800** rpm
